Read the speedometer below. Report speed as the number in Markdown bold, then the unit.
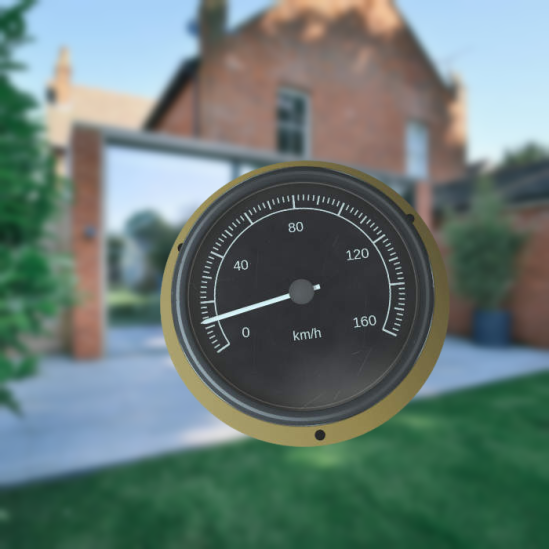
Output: **12** km/h
